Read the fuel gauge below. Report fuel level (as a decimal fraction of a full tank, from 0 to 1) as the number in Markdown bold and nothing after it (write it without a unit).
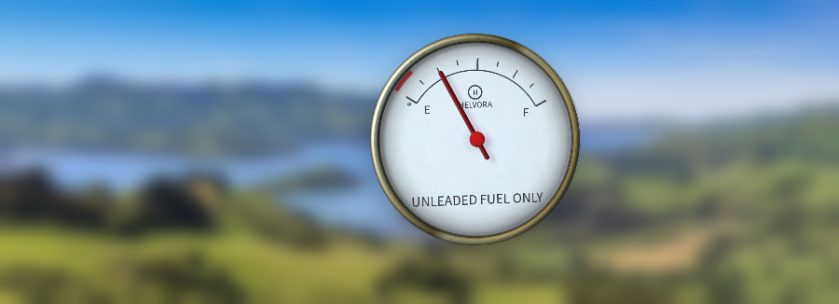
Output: **0.25**
